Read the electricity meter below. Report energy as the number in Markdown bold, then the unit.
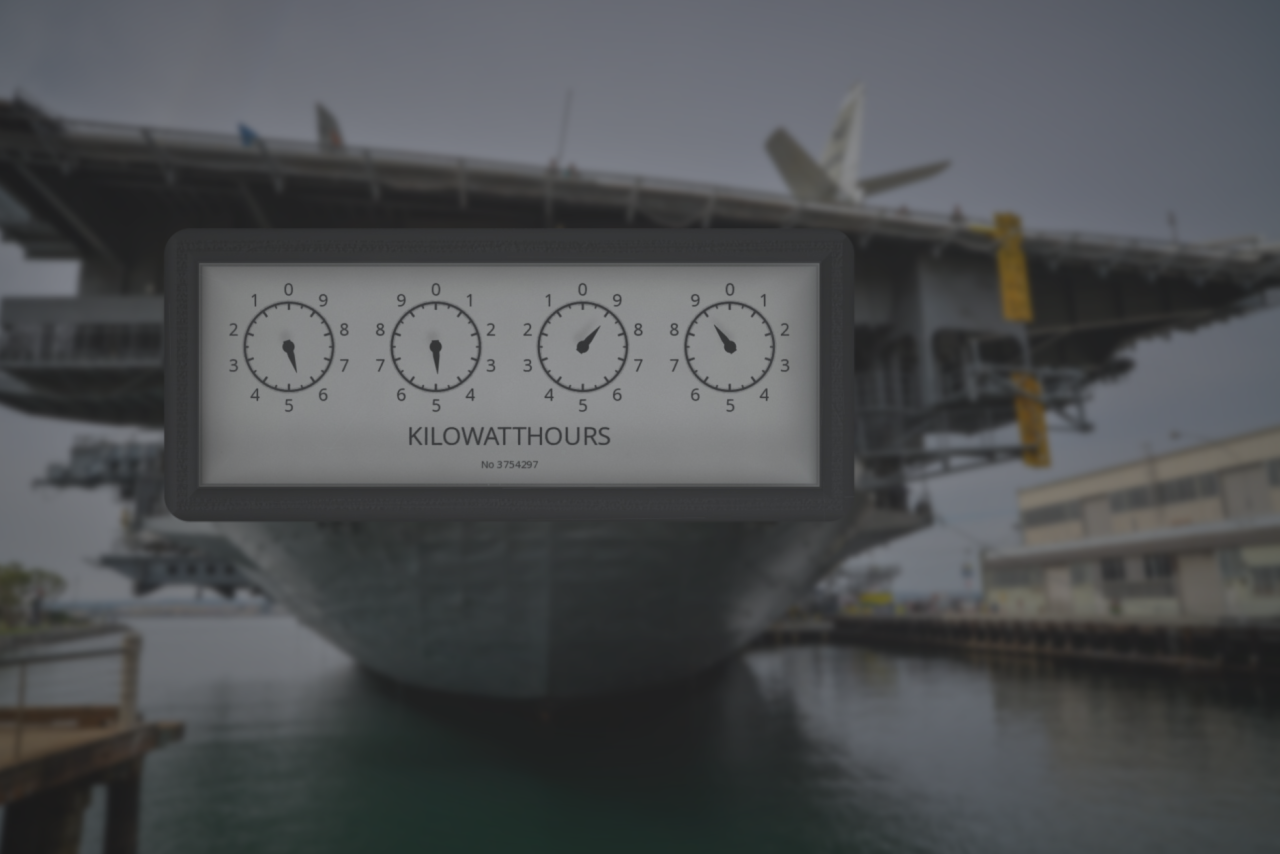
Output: **5489** kWh
